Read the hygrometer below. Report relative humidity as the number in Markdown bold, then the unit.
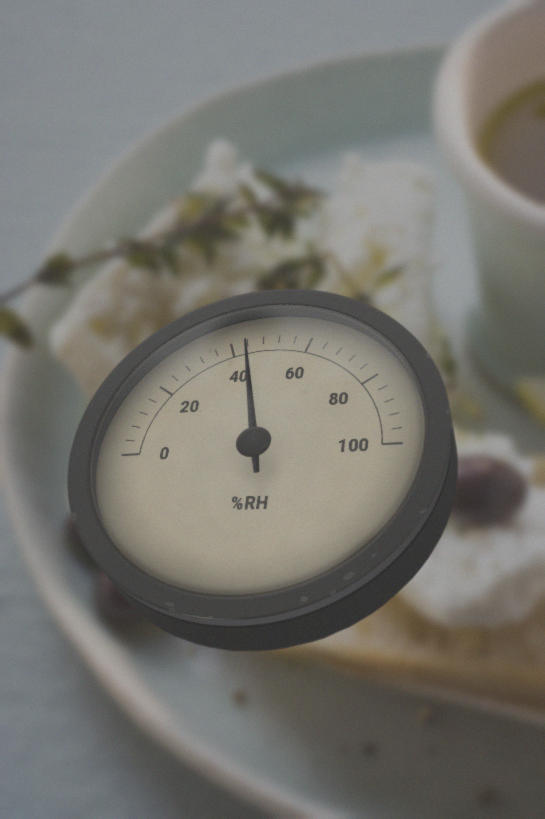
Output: **44** %
